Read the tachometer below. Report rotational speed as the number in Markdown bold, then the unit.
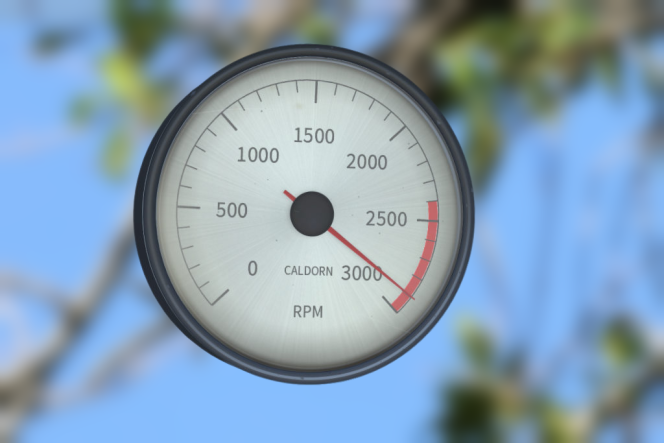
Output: **2900** rpm
